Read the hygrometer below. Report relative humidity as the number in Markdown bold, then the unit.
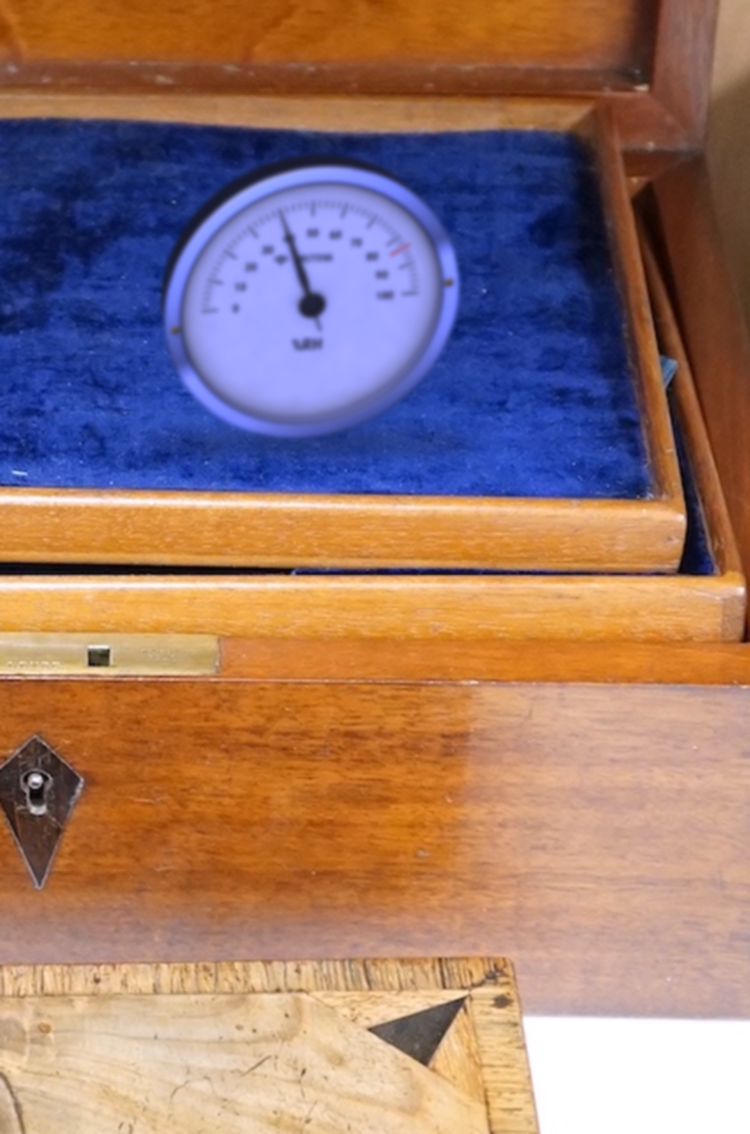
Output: **40** %
